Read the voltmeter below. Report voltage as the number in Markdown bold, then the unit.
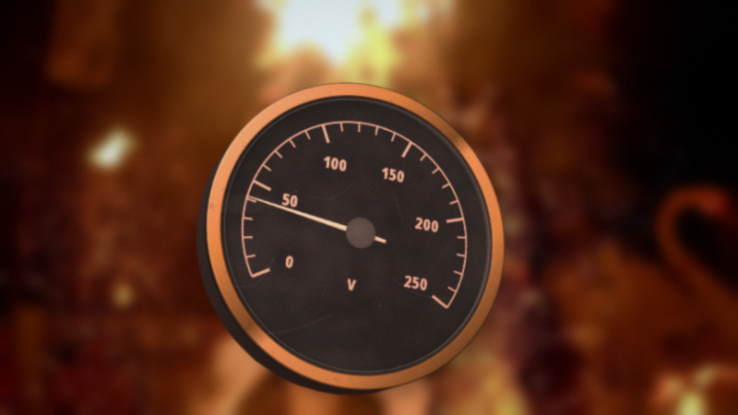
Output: **40** V
